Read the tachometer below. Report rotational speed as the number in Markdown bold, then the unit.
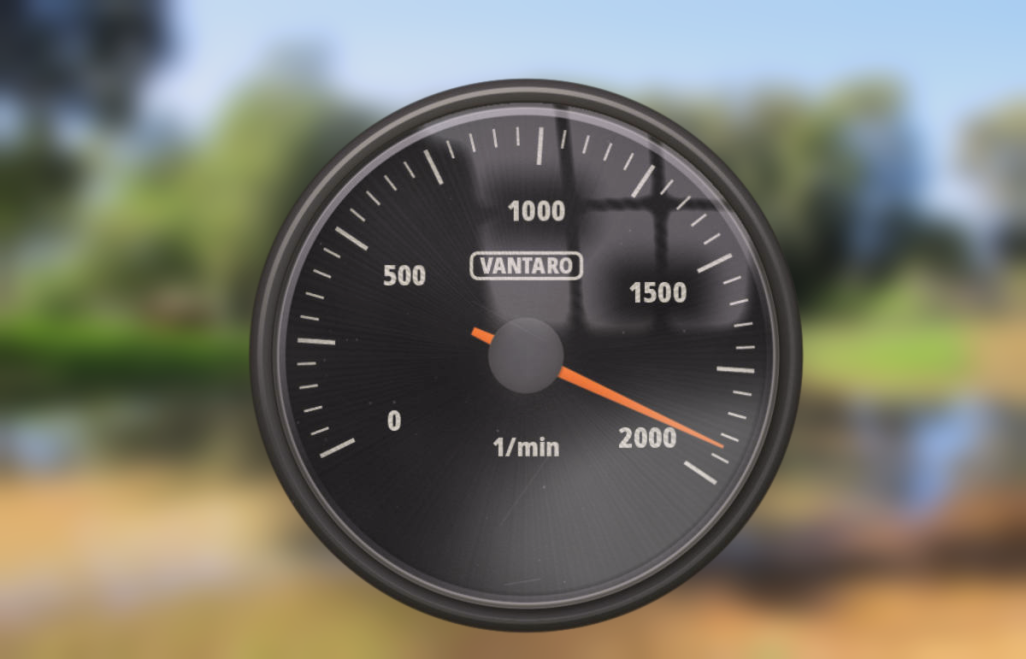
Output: **1925** rpm
